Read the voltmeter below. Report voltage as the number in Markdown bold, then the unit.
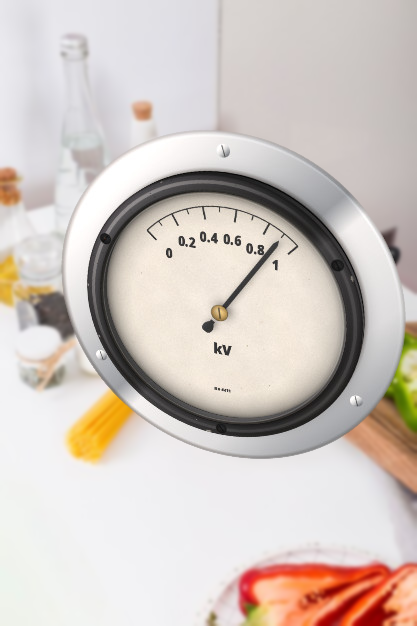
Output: **0.9** kV
